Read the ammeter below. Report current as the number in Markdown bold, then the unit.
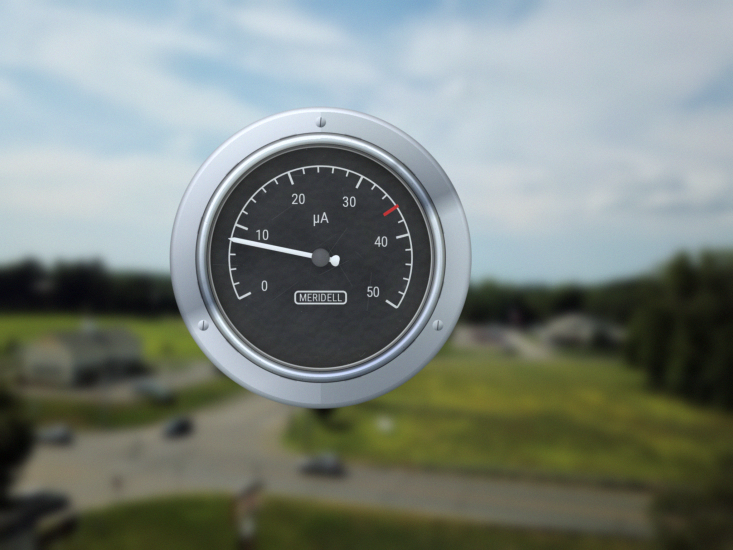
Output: **8** µA
